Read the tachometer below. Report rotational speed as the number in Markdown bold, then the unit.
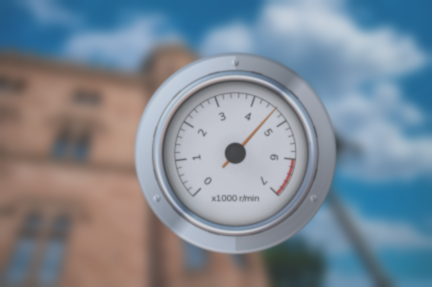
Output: **4600** rpm
